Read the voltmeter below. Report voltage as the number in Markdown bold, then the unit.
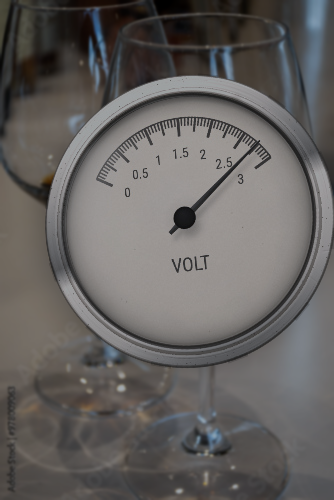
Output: **2.75** V
